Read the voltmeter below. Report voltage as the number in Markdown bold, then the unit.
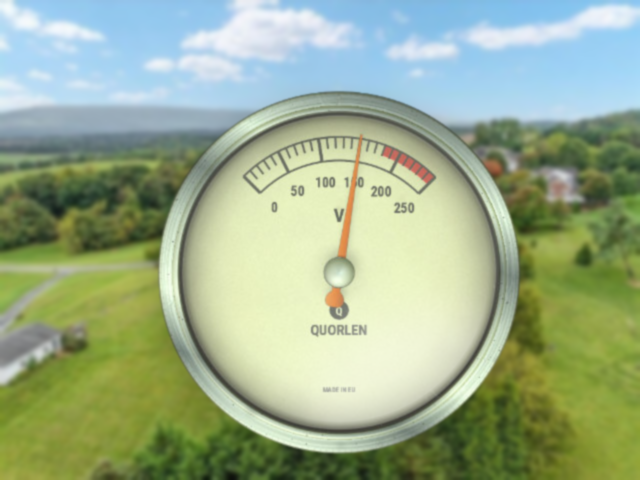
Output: **150** V
